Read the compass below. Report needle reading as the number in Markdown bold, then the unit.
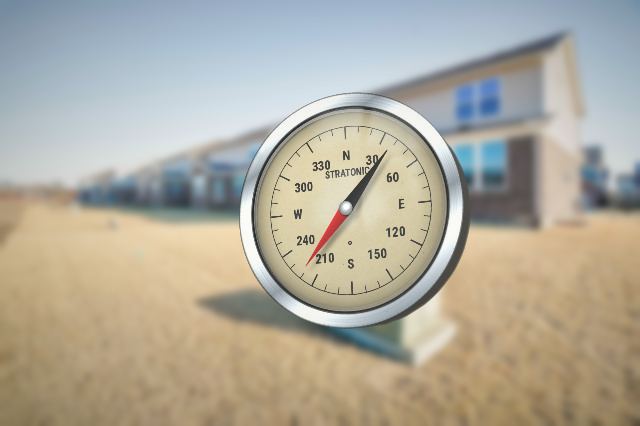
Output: **220** °
